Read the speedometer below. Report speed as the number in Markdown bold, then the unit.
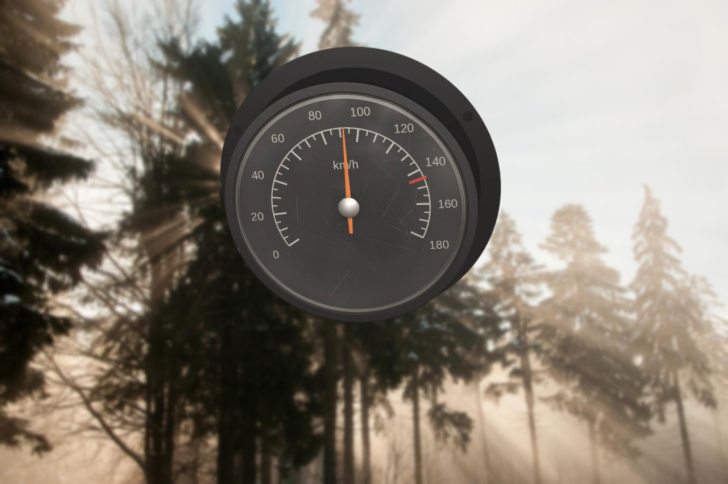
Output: **92.5** km/h
